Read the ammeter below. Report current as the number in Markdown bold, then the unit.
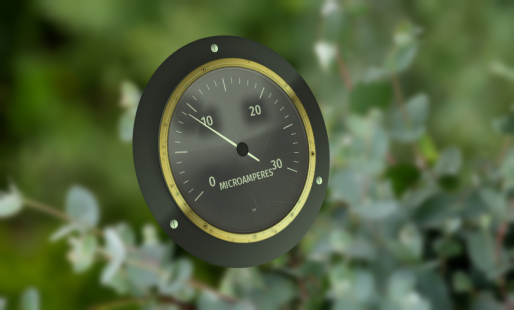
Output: **9** µA
